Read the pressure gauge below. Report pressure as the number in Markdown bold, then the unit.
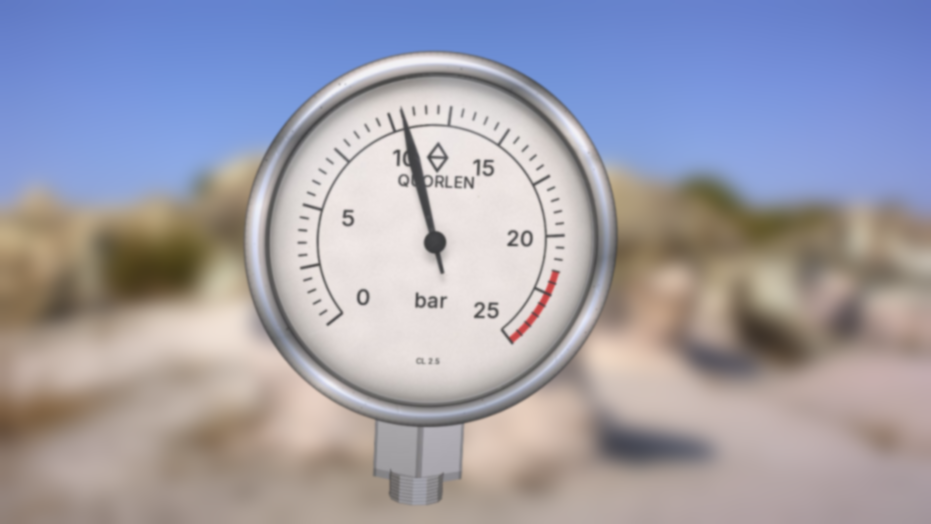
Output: **10.5** bar
